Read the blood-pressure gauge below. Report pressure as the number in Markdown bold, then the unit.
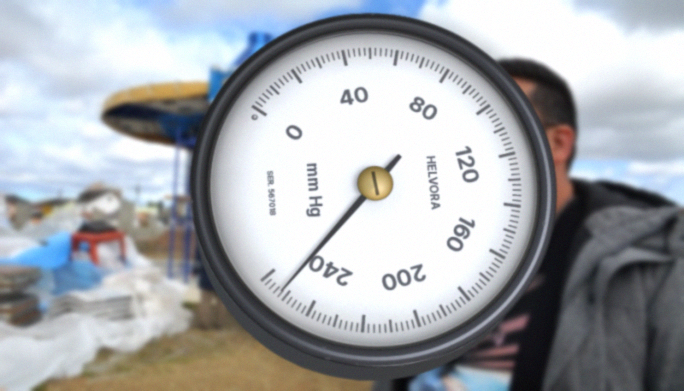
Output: **252** mmHg
